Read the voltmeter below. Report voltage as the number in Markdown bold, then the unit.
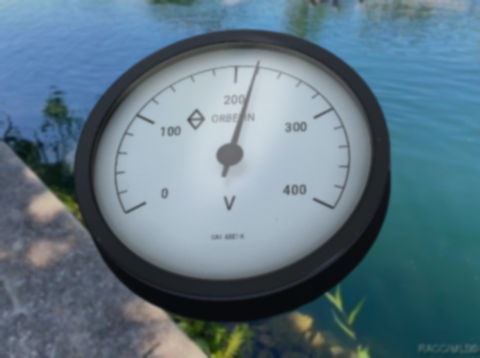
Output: **220** V
